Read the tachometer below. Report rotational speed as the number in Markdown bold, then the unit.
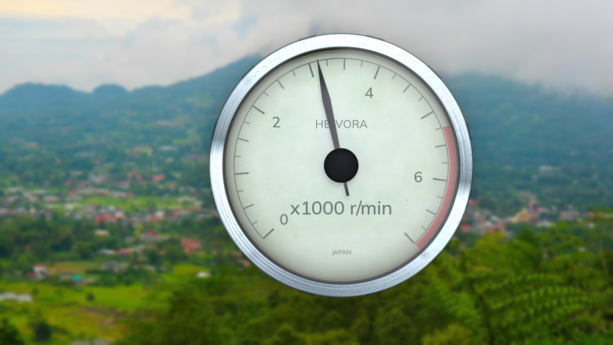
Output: **3125** rpm
